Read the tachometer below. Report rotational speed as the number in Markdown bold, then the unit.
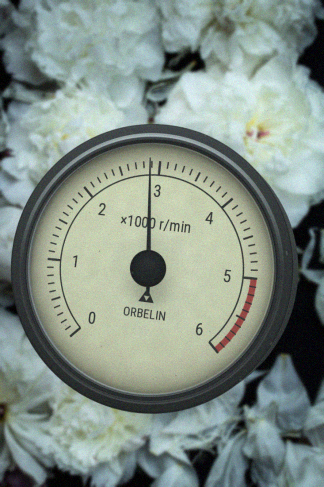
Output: **2900** rpm
